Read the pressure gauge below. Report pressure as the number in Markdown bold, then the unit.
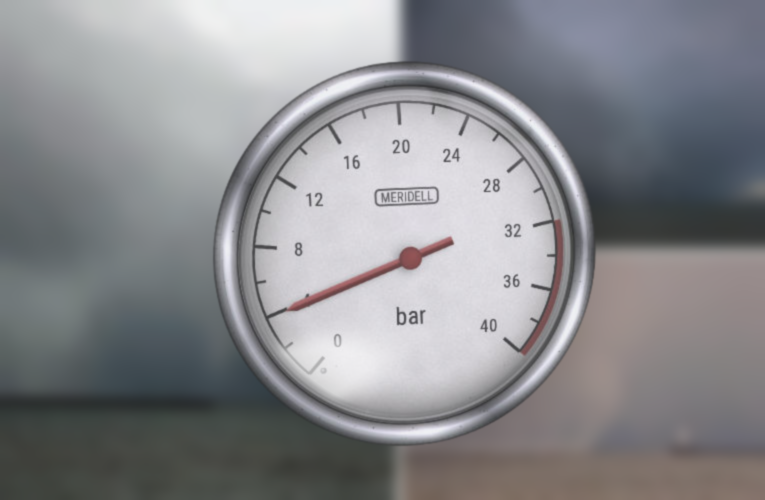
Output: **4** bar
